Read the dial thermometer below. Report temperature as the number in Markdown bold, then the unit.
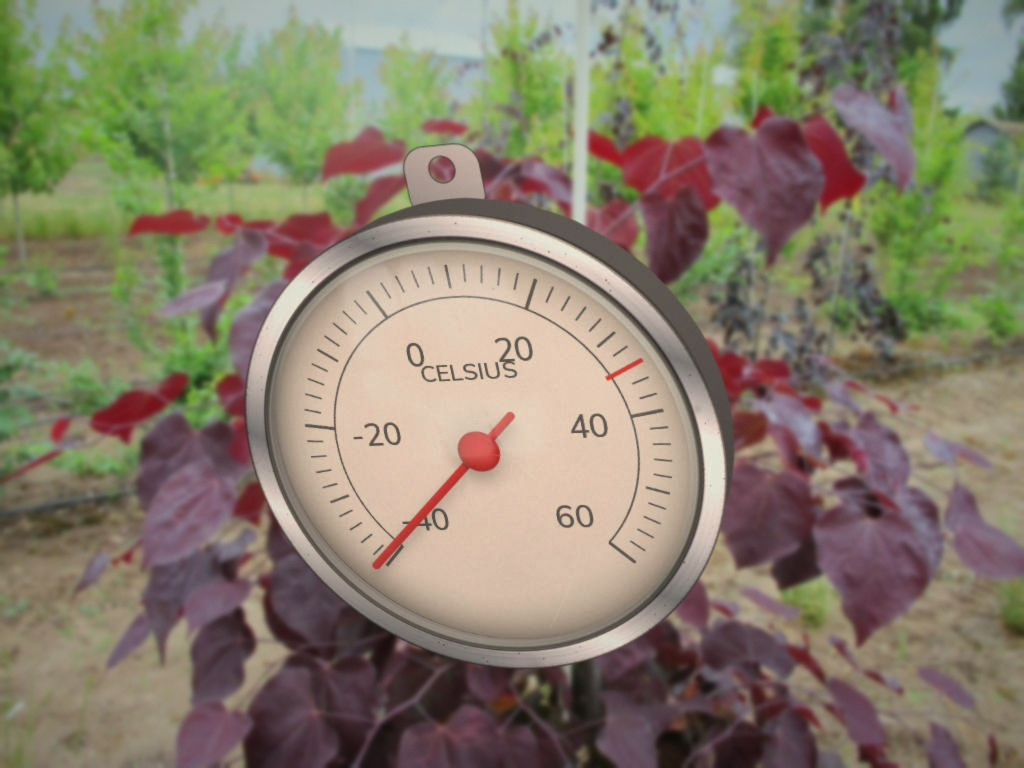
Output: **-39** °C
